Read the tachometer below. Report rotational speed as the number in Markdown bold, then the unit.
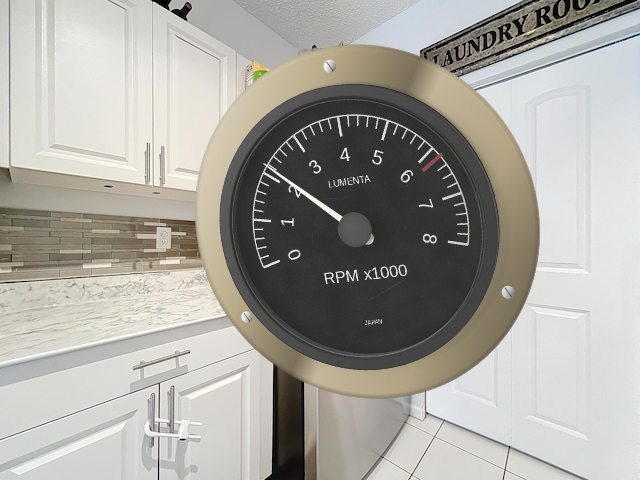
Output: **2200** rpm
